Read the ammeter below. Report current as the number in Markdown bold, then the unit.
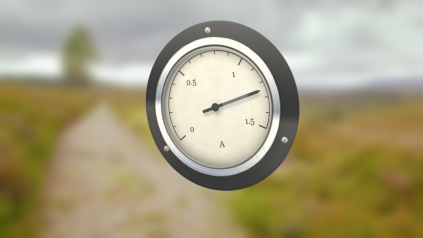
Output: **1.25** A
